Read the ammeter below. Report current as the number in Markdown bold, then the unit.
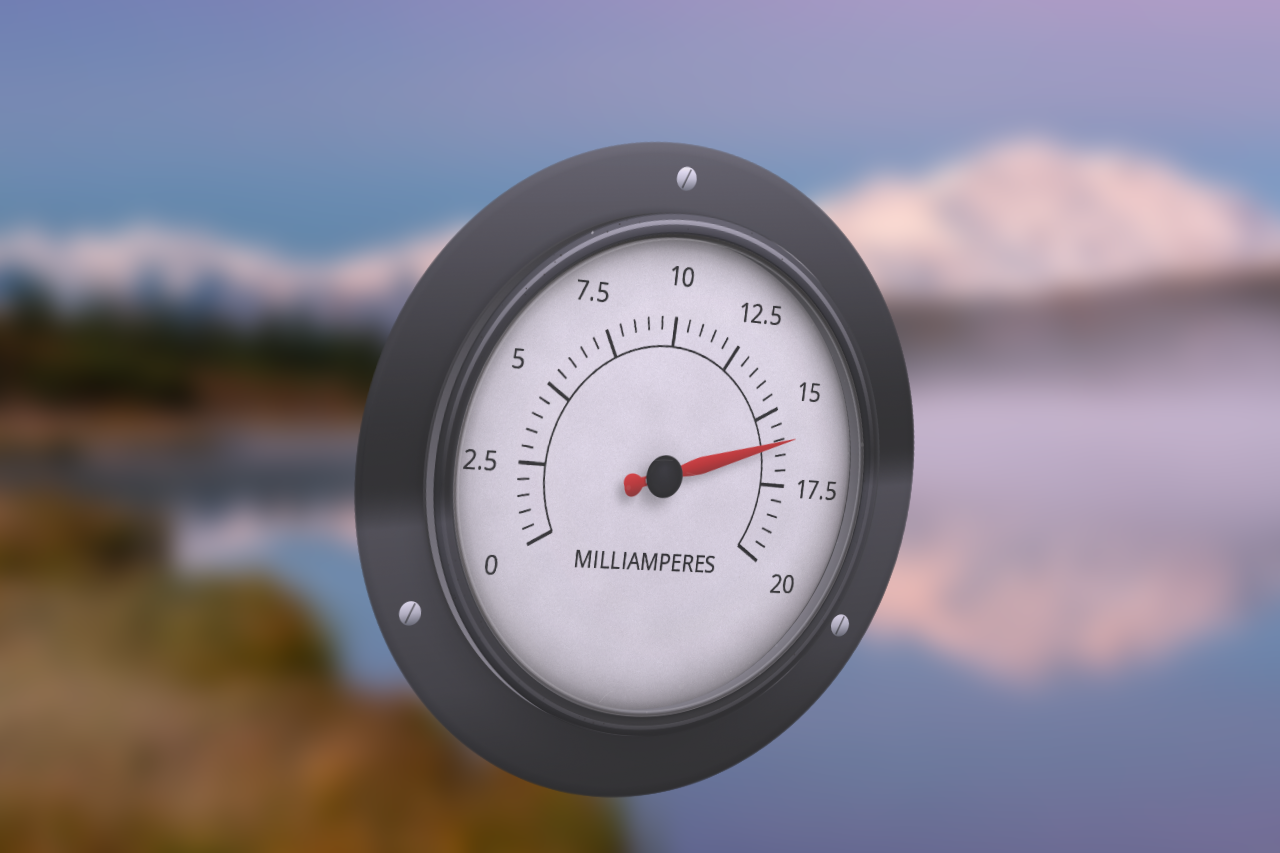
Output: **16** mA
